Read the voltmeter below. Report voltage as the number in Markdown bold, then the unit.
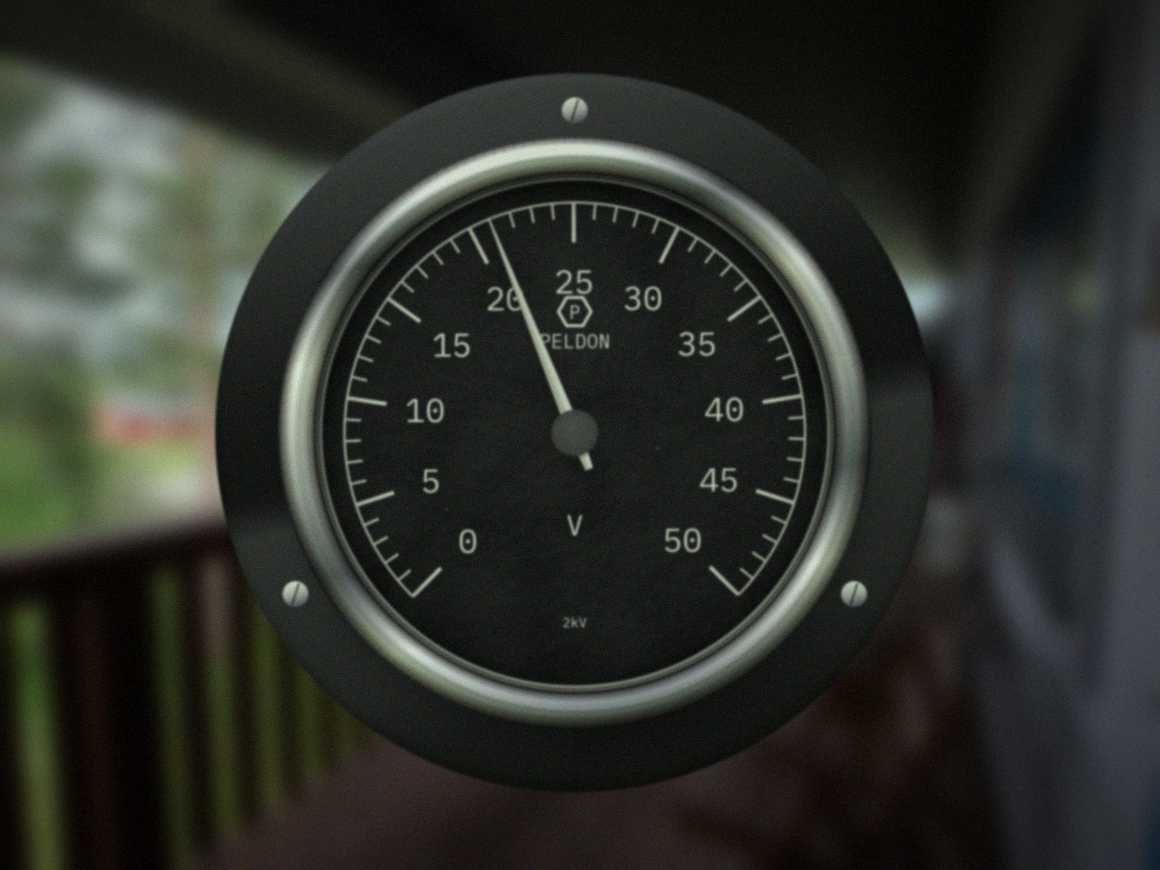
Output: **21** V
